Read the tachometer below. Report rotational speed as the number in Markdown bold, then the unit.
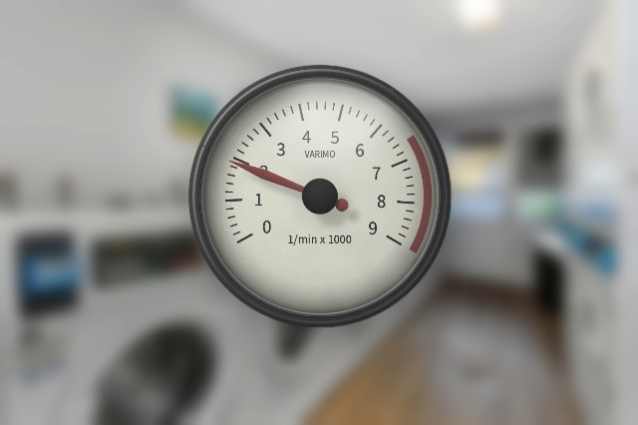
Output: **1900** rpm
